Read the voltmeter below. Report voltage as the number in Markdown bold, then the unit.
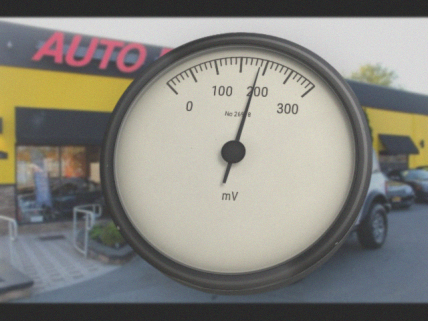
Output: **190** mV
